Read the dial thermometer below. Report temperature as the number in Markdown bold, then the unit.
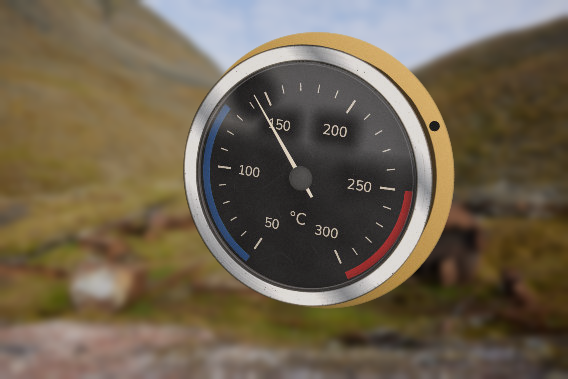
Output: **145** °C
